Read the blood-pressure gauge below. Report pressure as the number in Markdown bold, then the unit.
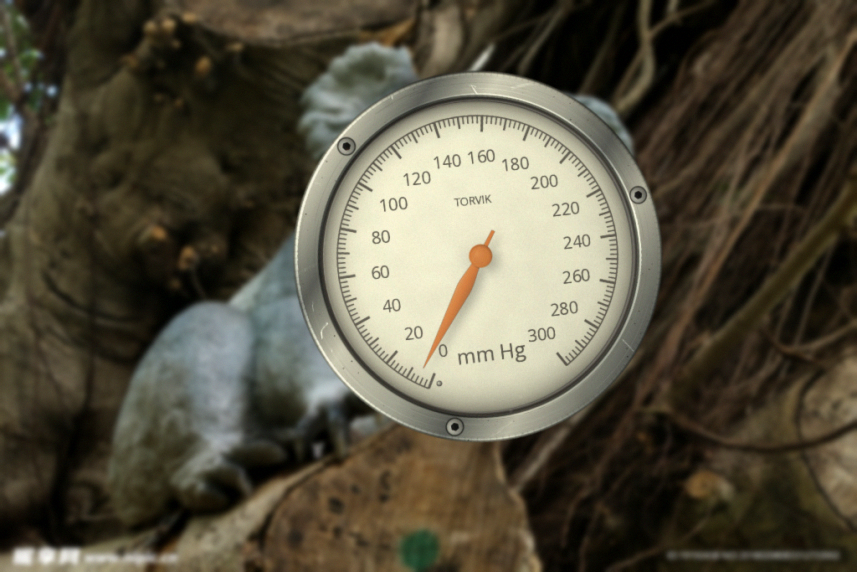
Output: **6** mmHg
